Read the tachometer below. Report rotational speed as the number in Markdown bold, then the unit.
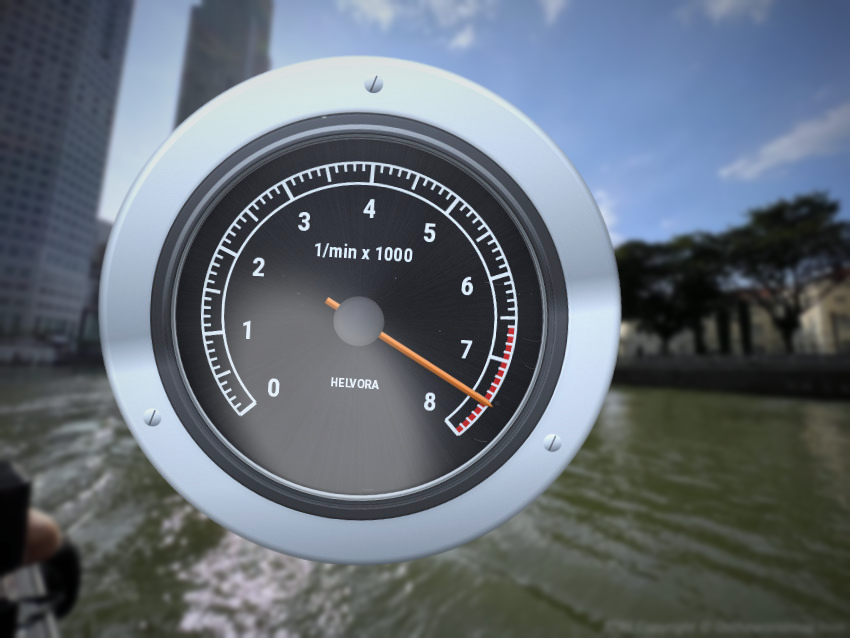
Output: **7500** rpm
